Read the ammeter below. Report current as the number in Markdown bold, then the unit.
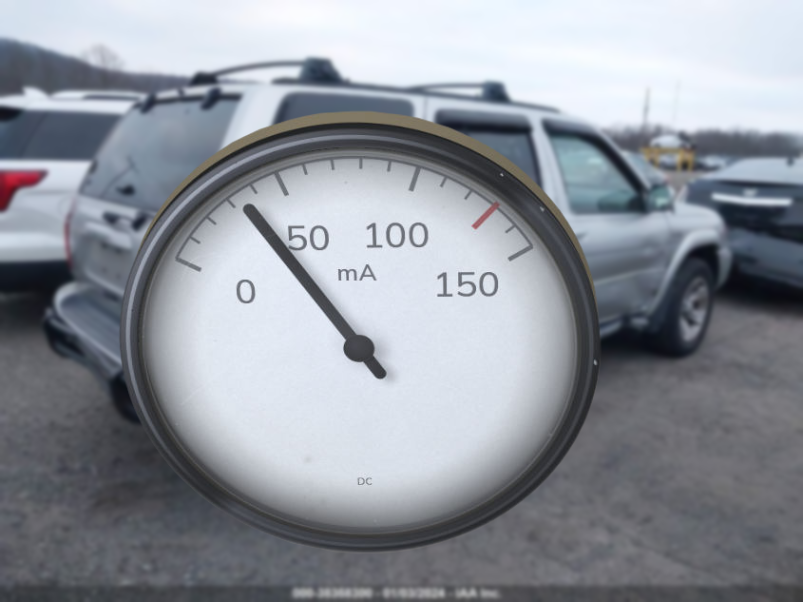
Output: **35** mA
